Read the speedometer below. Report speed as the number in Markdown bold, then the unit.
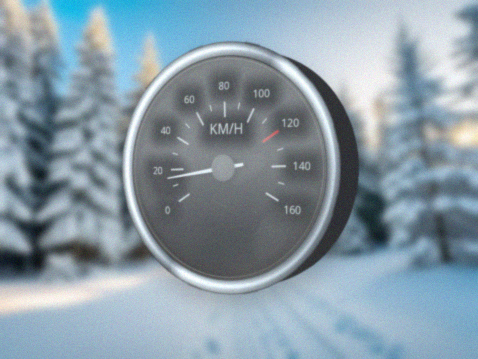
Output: **15** km/h
